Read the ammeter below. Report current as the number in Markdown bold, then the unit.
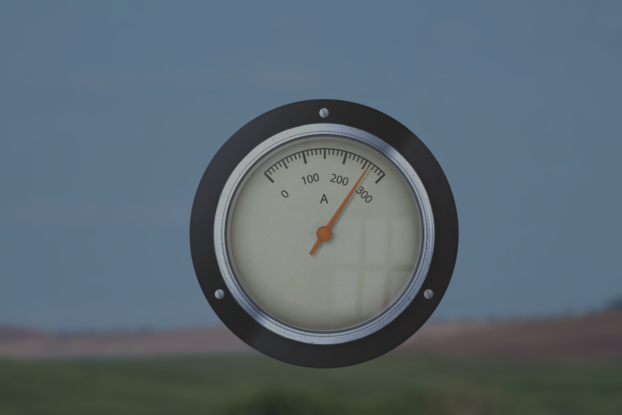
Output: **260** A
